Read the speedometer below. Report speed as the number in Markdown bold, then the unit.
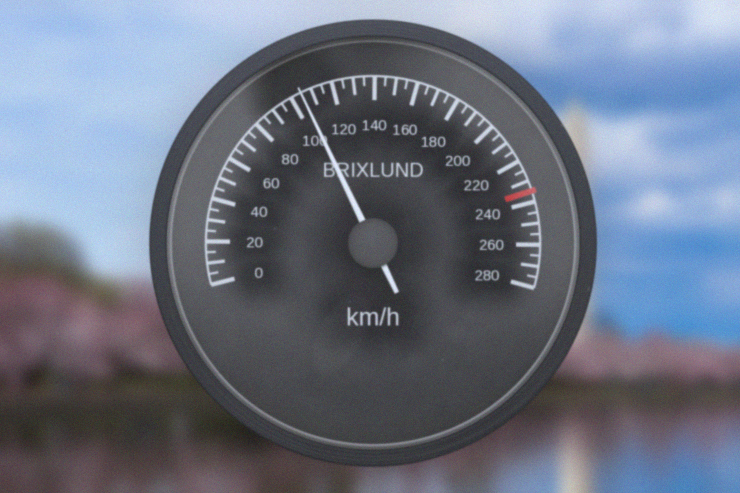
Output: **105** km/h
